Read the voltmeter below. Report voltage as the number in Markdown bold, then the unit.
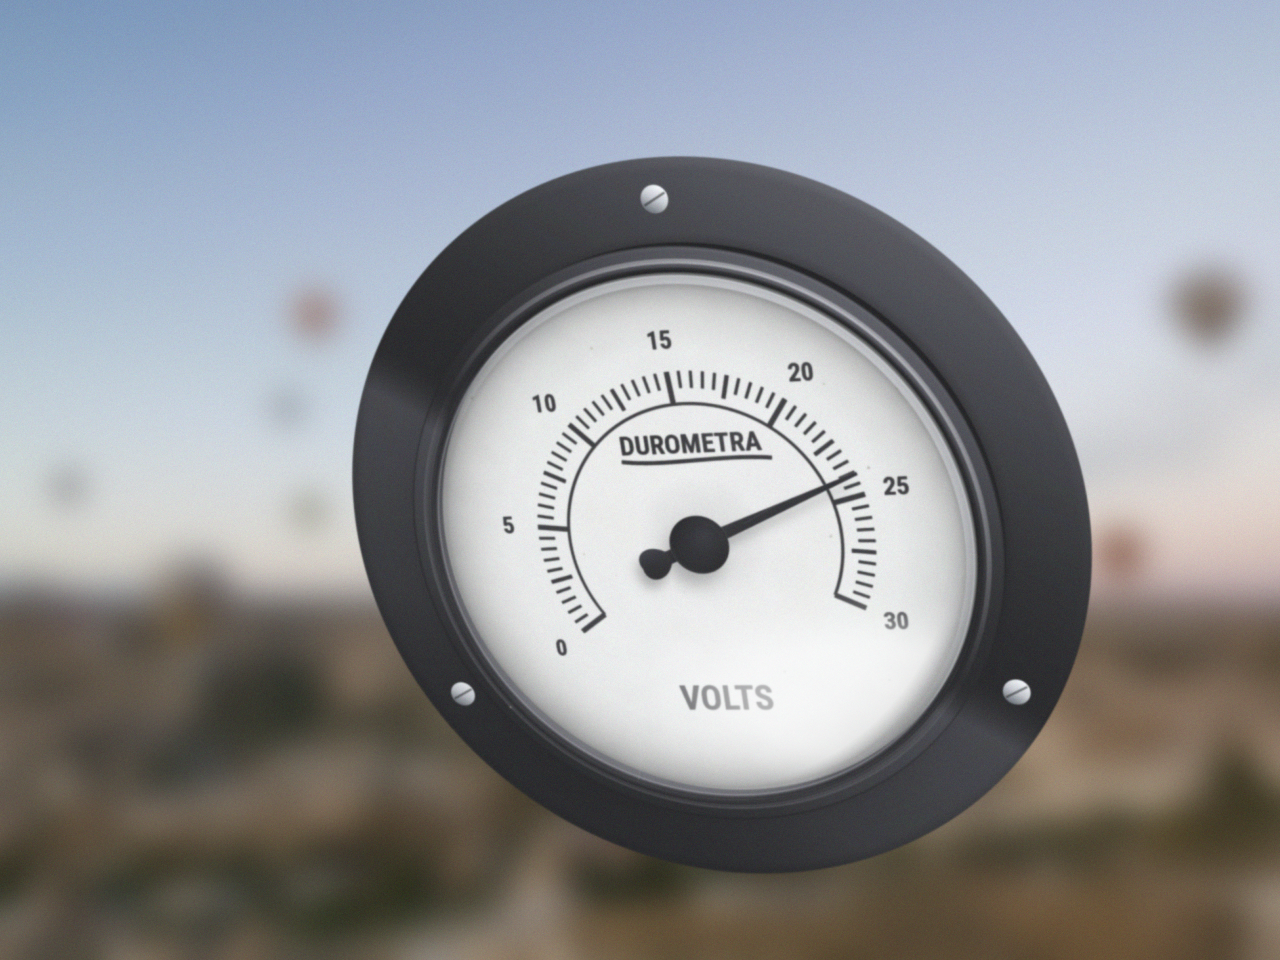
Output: **24** V
